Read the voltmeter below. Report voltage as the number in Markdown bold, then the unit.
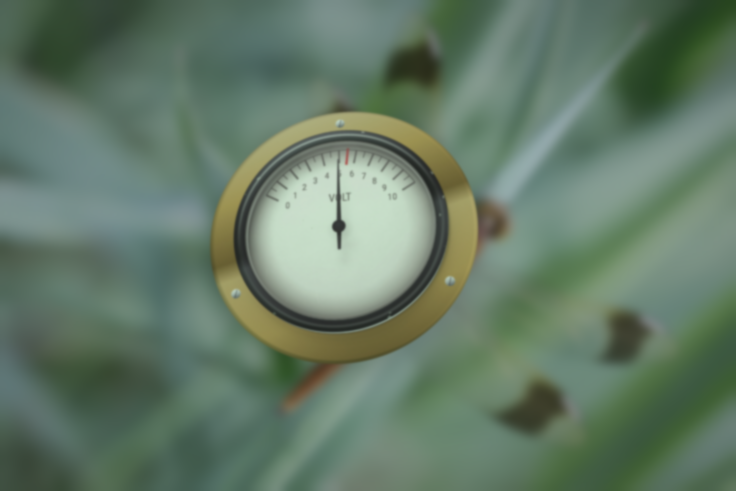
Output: **5** V
